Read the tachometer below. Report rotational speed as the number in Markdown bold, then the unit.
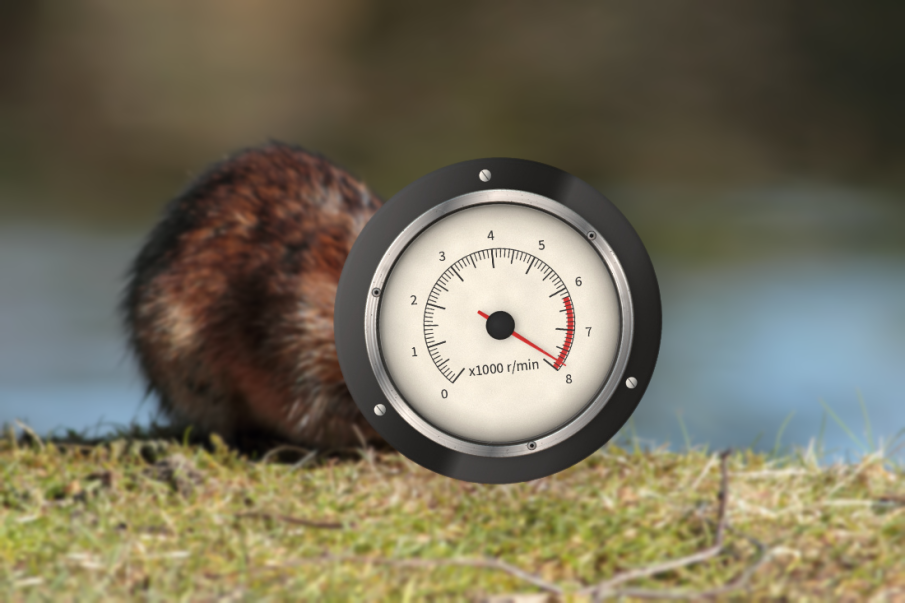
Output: **7800** rpm
